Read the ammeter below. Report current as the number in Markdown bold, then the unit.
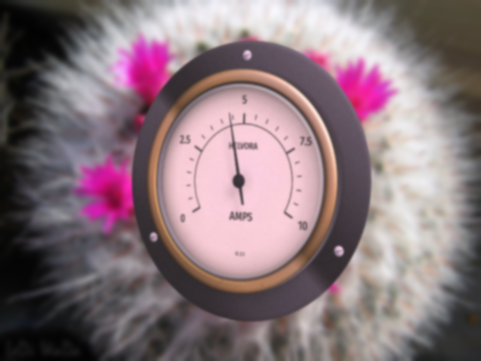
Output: **4.5** A
